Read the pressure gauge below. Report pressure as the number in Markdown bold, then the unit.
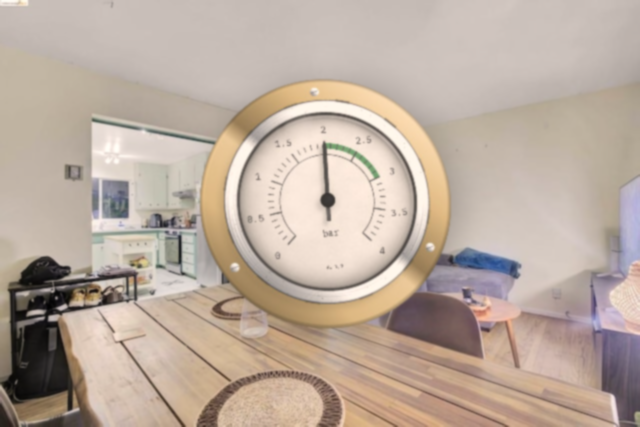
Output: **2** bar
